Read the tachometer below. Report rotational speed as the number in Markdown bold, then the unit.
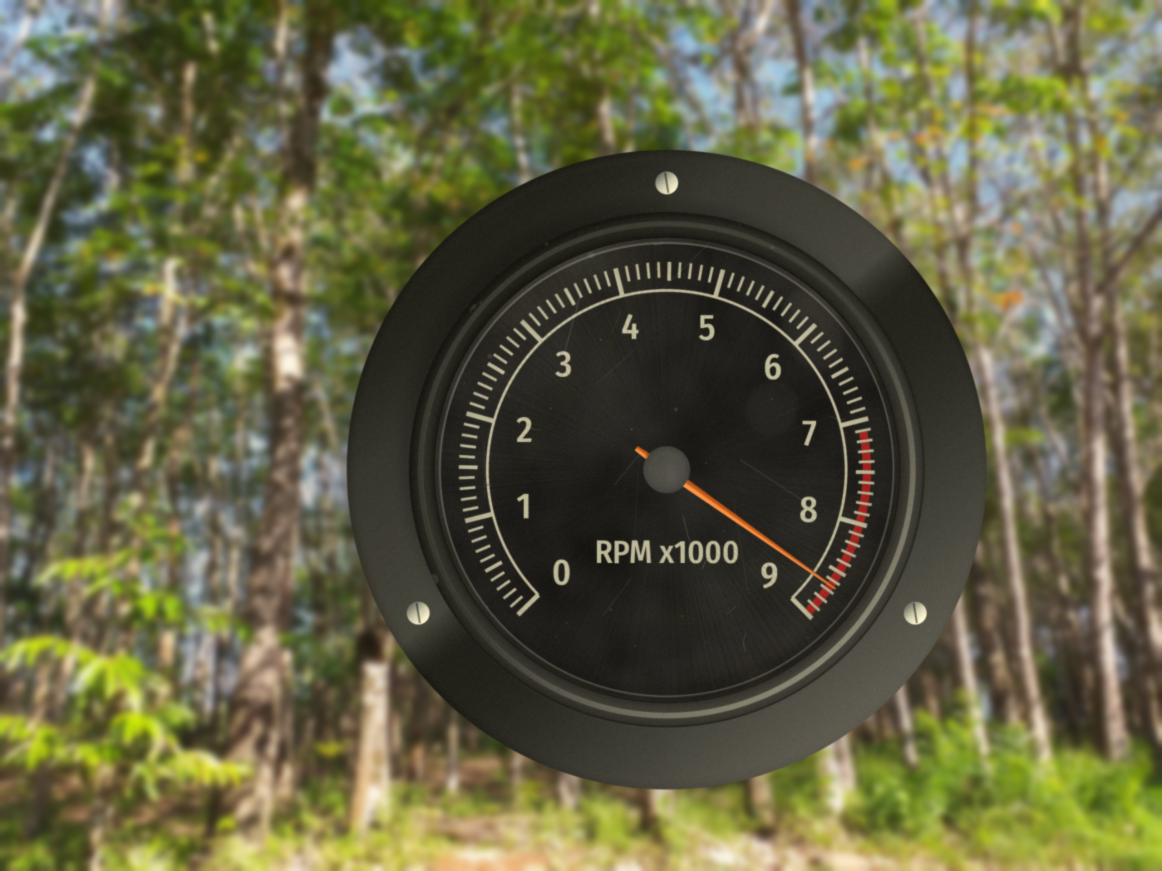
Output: **8650** rpm
